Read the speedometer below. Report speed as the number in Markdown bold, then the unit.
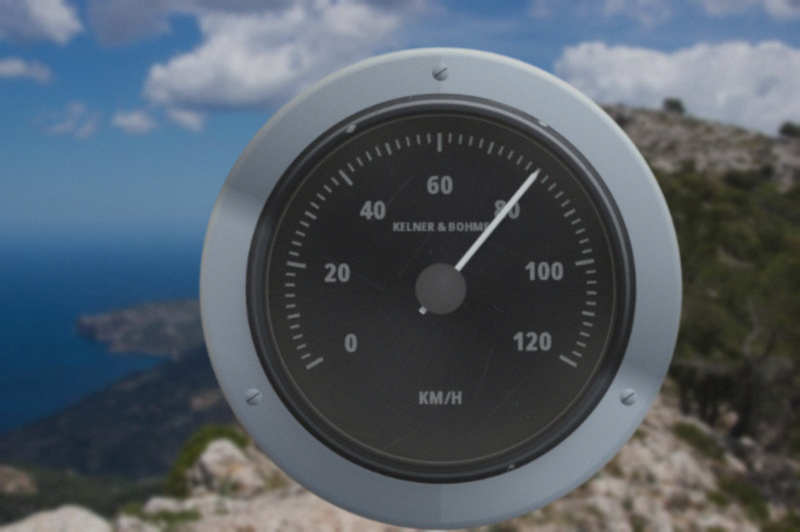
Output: **80** km/h
